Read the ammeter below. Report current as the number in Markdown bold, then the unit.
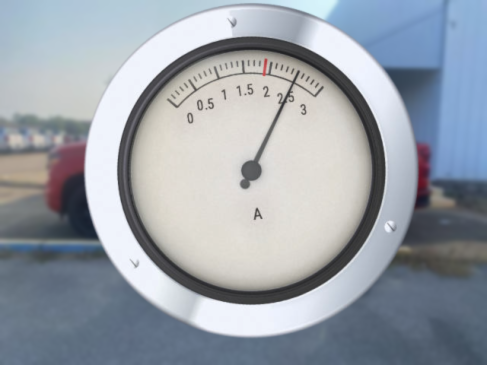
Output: **2.5** A
